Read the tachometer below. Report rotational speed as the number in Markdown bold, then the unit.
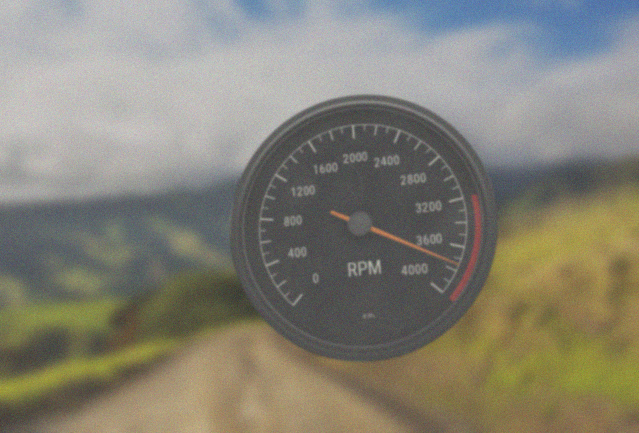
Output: **3750** rpm
